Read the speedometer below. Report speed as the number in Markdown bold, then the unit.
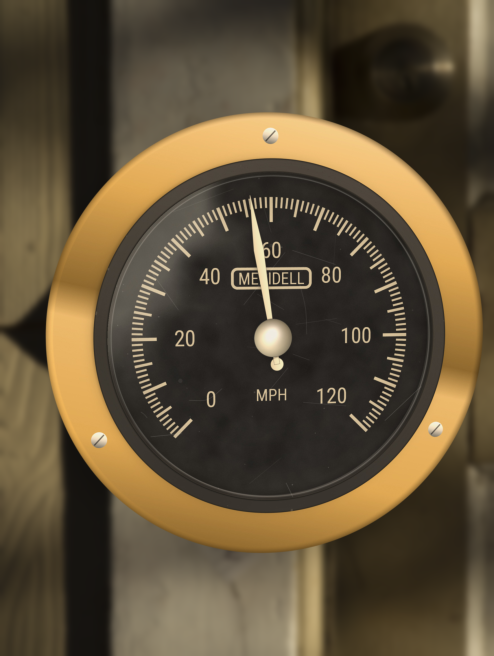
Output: **56** mph
